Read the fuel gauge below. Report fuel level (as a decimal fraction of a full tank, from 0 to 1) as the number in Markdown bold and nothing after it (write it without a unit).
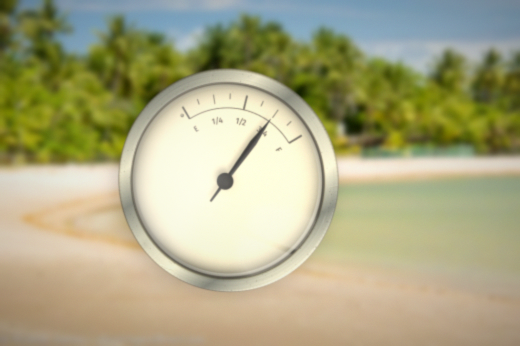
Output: **0.75**
